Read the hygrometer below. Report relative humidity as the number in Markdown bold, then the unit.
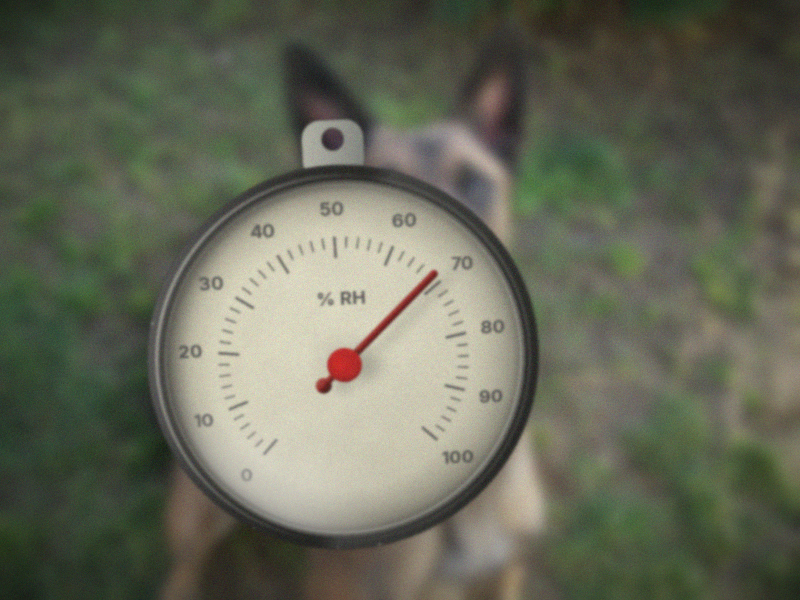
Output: **68** %
